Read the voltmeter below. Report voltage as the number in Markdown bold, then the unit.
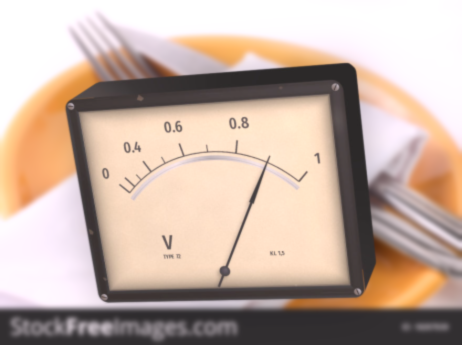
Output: **0.9** V
